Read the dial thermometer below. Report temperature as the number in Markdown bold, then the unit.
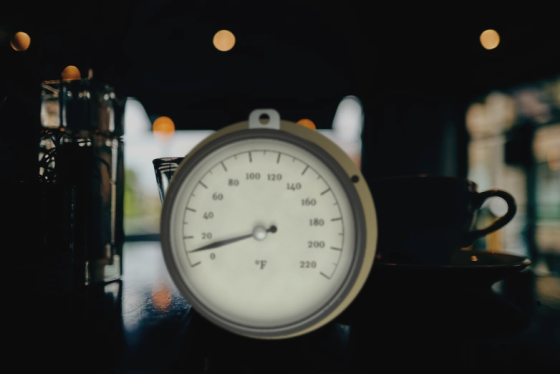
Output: **10** °F
